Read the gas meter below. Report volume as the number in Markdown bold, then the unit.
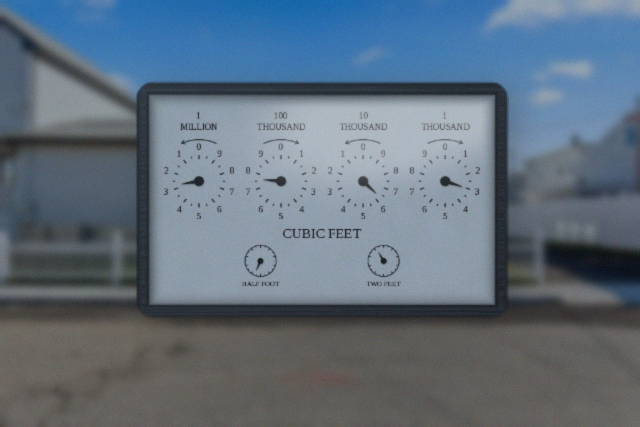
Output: **276300** ft³
